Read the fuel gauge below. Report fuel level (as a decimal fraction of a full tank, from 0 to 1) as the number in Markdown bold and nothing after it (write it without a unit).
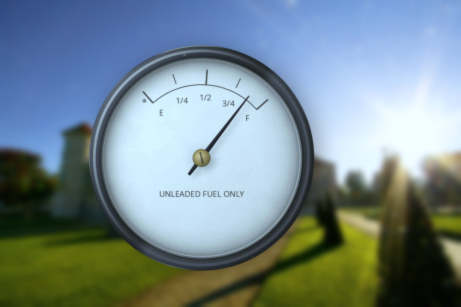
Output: **0.875**
